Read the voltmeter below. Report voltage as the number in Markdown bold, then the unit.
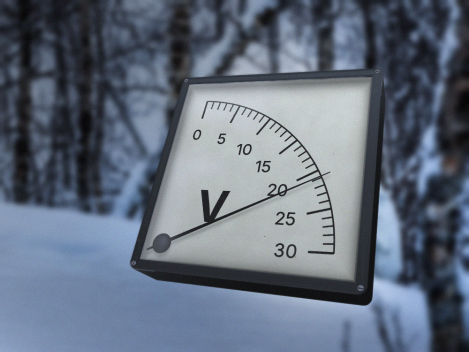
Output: **21** V
